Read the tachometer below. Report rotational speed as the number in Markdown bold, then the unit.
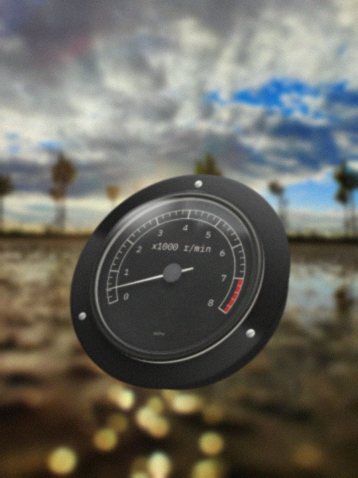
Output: **400** rpm
